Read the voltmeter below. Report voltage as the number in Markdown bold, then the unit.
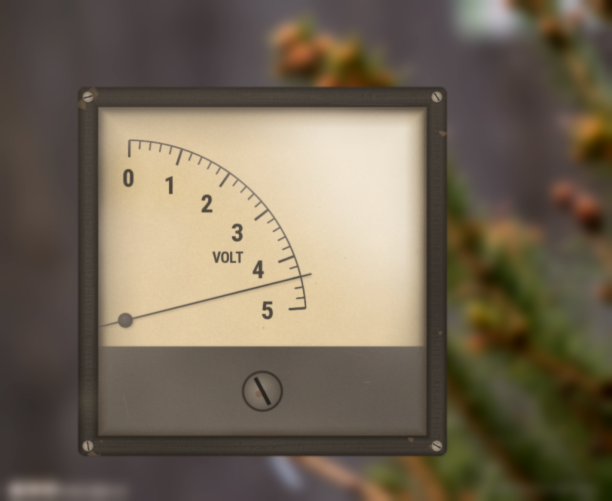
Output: **4.4** V
